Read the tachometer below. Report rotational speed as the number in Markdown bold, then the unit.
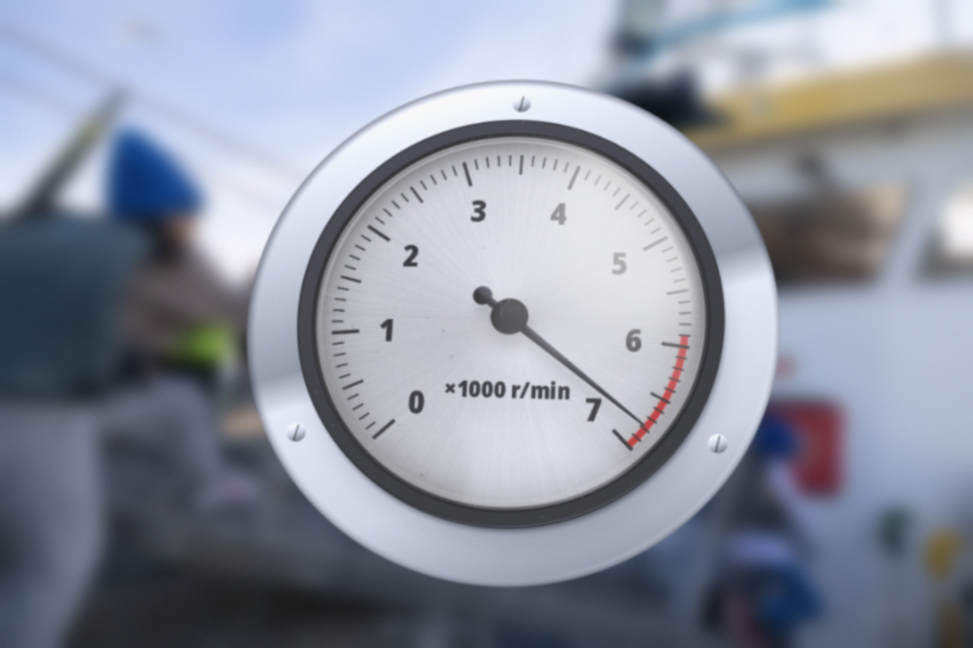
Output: **6800** rpm
